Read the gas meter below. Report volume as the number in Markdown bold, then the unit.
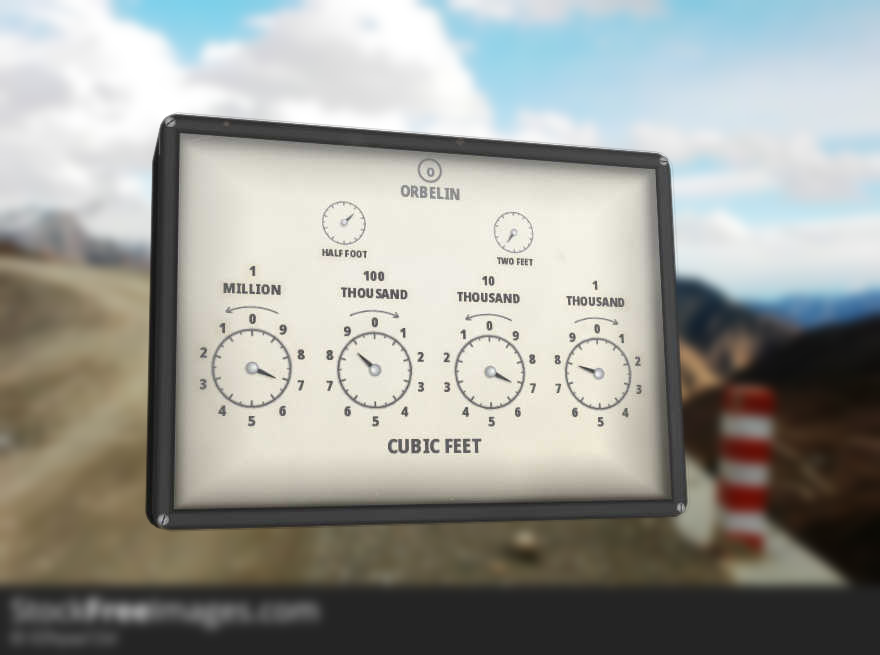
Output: **686800** ft³
